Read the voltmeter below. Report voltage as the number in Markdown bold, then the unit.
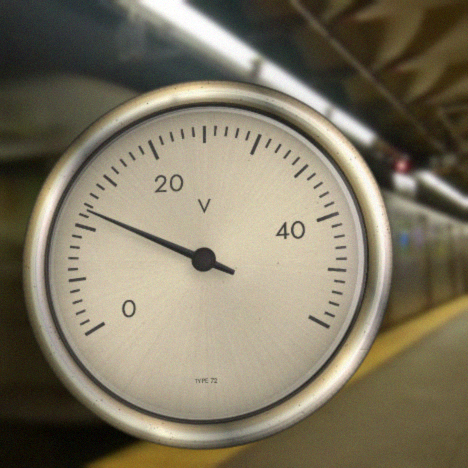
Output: **11.5** V
